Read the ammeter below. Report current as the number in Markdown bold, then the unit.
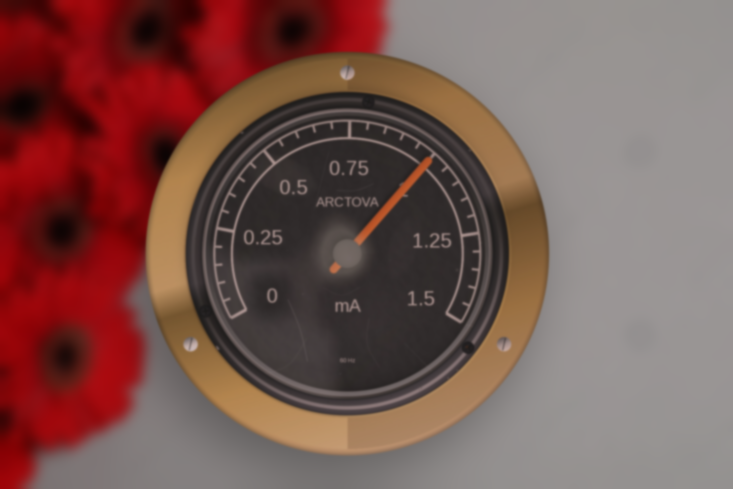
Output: **1** mA
